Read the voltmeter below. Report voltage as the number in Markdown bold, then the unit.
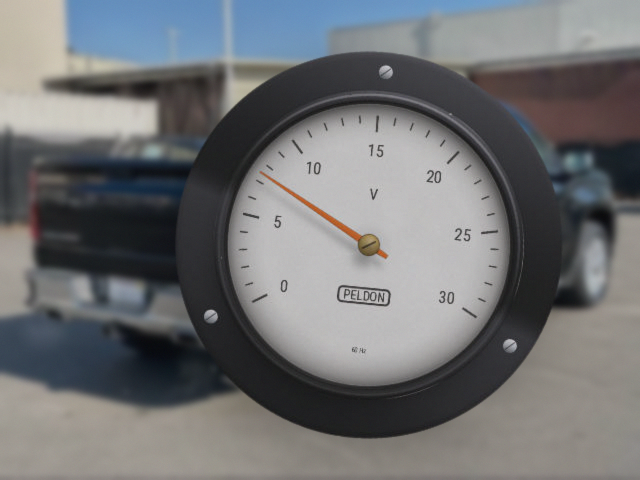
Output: **7.5** V
